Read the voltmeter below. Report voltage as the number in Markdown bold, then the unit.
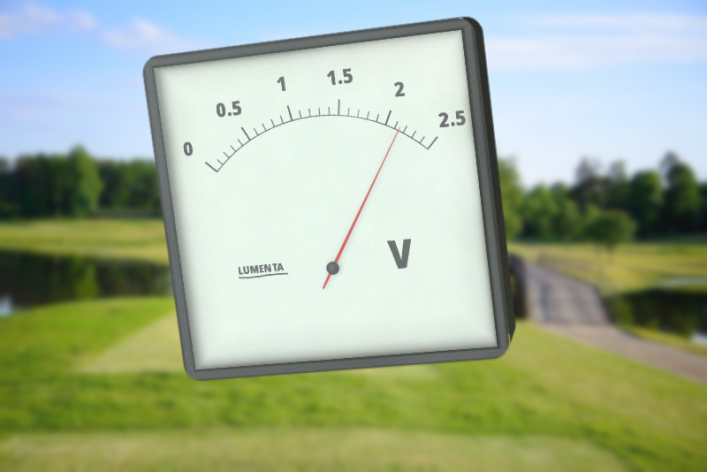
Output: **2.15** V
